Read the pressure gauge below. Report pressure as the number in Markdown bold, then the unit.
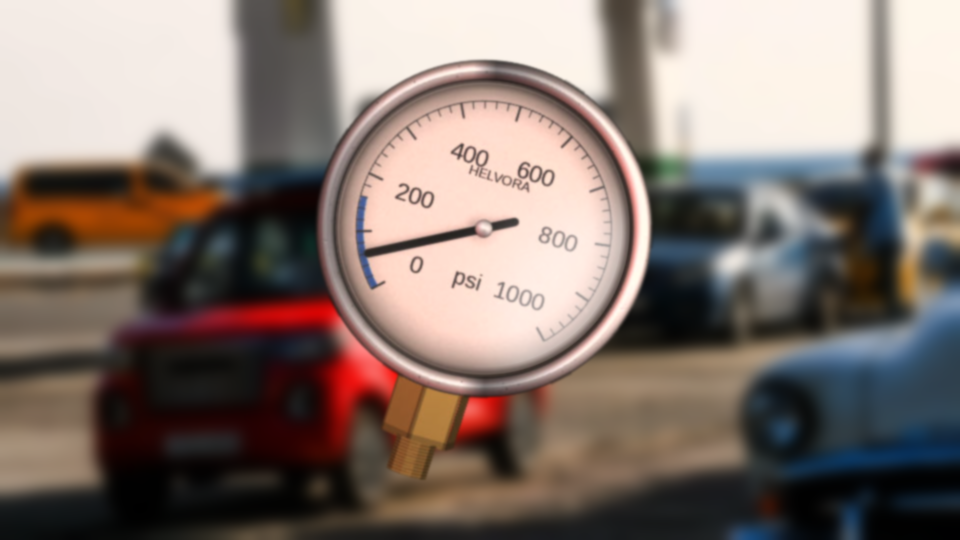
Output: **60** psi
